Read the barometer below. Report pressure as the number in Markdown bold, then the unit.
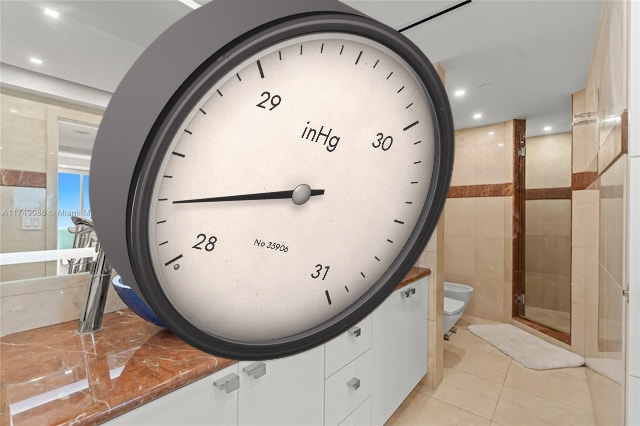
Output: **28.3** inHg
